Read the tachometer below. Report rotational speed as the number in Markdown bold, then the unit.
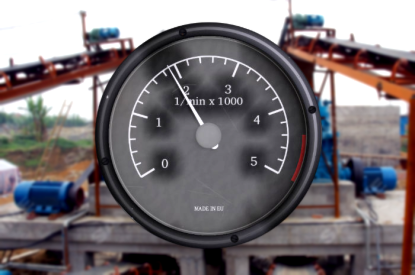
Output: **1900** rpm
